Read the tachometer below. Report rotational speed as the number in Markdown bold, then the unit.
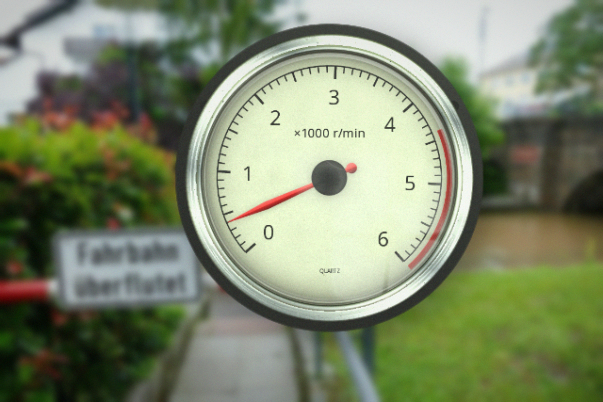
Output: **400** rpm
